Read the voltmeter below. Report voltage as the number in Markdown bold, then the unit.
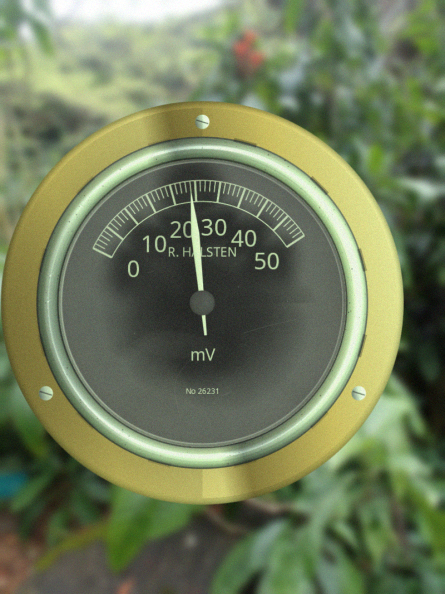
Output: **24** mV
